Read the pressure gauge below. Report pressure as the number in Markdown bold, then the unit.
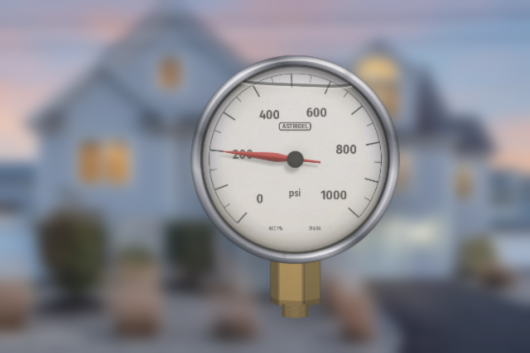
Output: **200** psi
